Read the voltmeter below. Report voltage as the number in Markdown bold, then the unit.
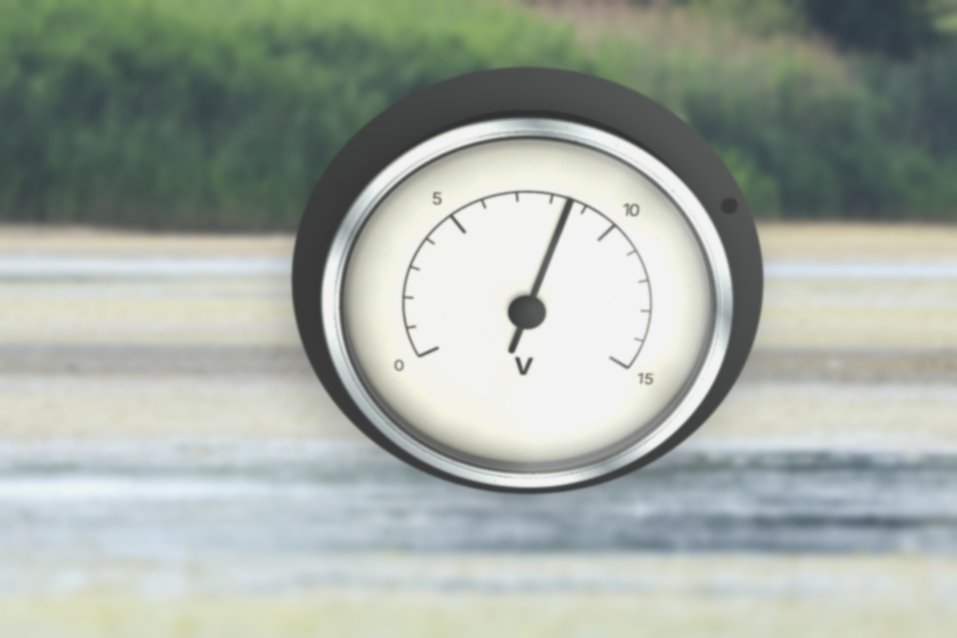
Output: **8.5** V
